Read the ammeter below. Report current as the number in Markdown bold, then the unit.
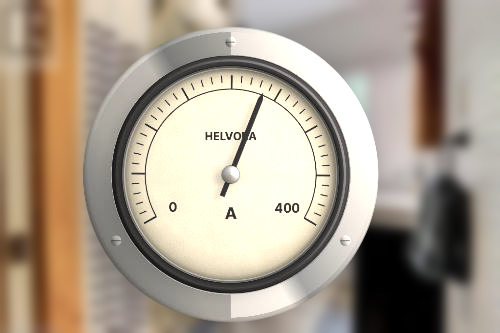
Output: **235** A
